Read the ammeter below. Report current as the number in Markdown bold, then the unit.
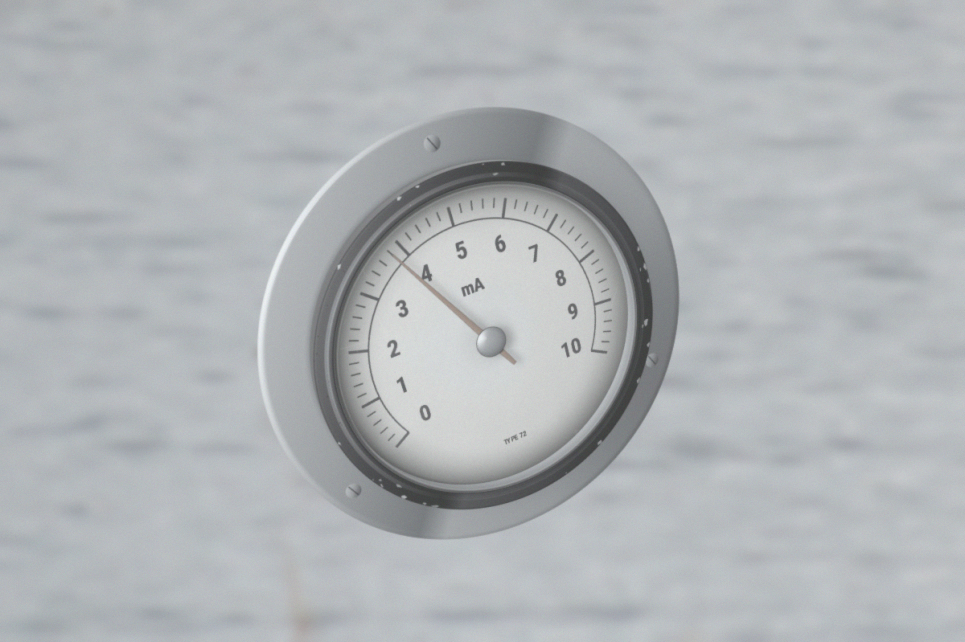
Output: **3.8** mA
